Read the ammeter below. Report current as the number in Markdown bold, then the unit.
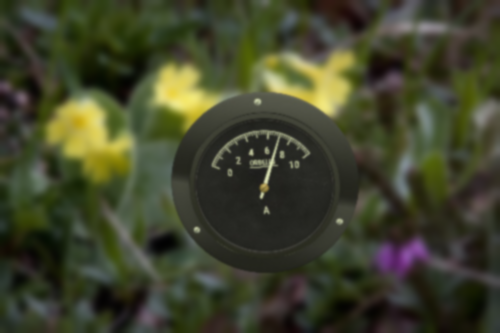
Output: **7** A
